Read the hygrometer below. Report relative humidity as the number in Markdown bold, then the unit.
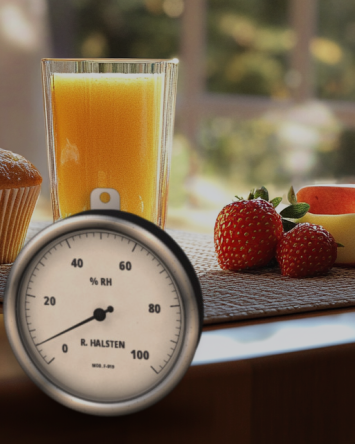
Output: **6** %
